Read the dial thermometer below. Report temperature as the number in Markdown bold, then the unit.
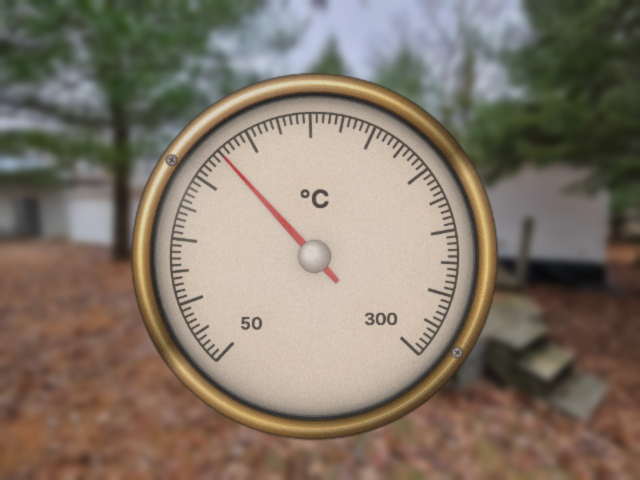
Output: **137.5** °C
